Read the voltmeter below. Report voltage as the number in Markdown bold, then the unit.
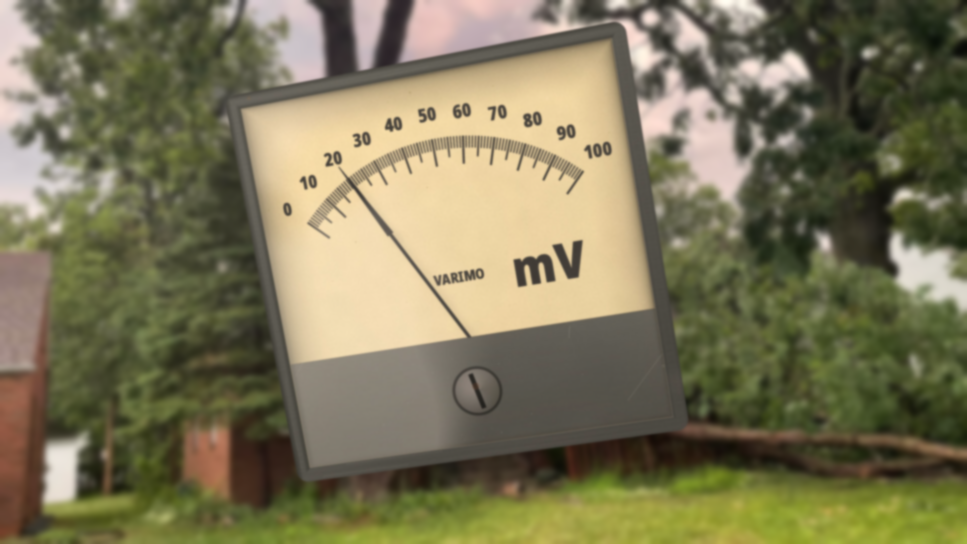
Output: **20** mV
